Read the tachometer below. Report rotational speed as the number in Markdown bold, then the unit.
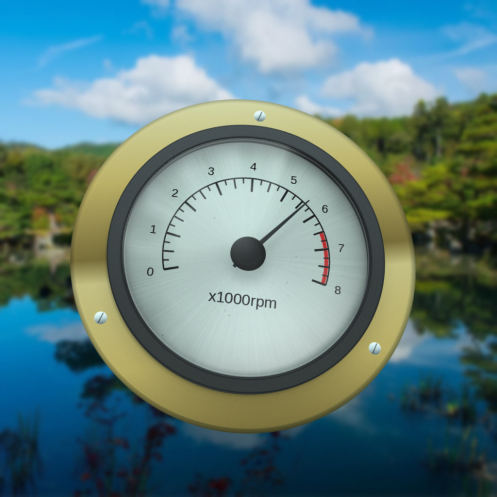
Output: **5625** rpm
